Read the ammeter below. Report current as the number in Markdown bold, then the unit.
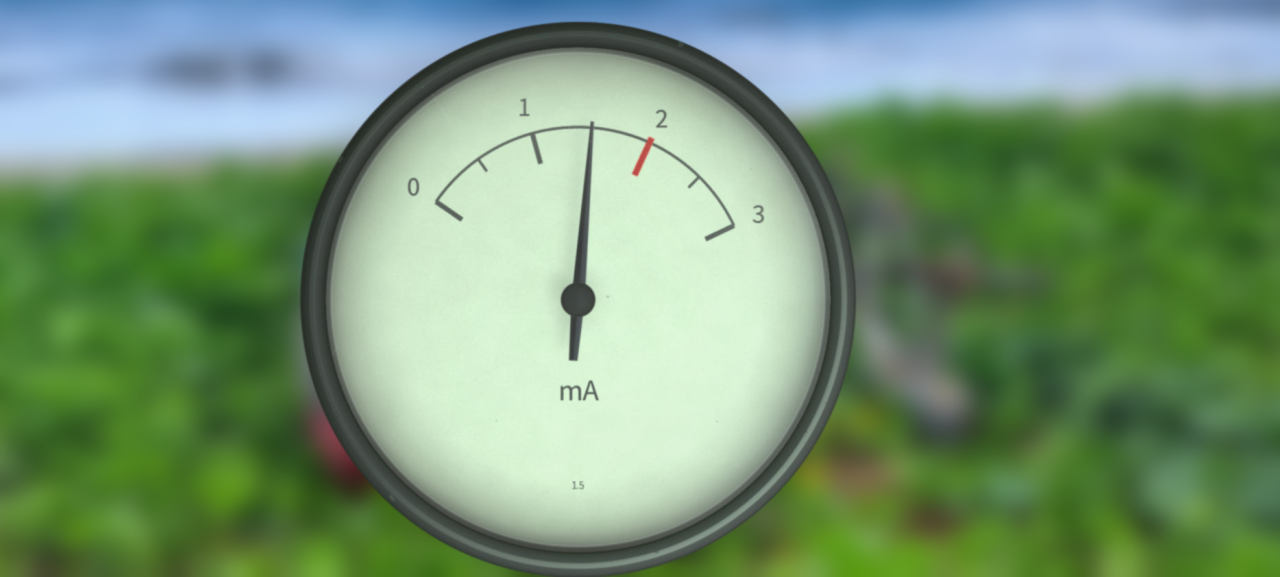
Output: **1.5** mA
